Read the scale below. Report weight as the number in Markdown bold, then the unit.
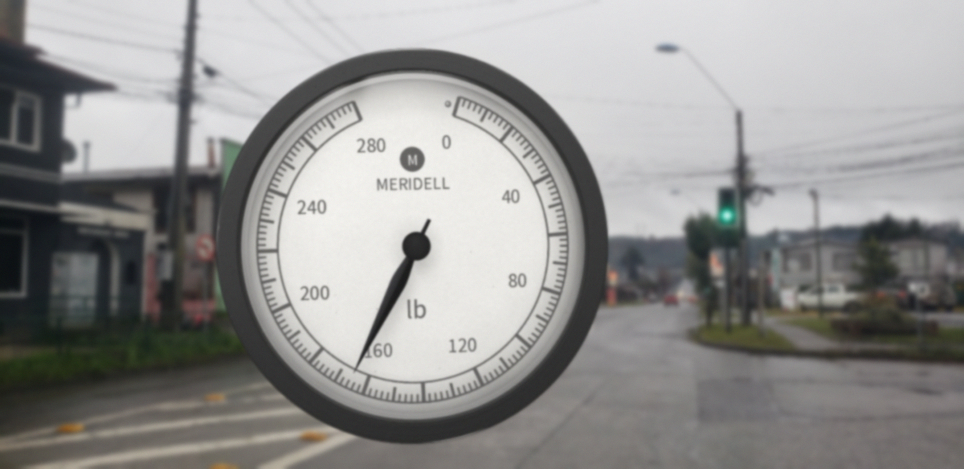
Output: **166** lb
